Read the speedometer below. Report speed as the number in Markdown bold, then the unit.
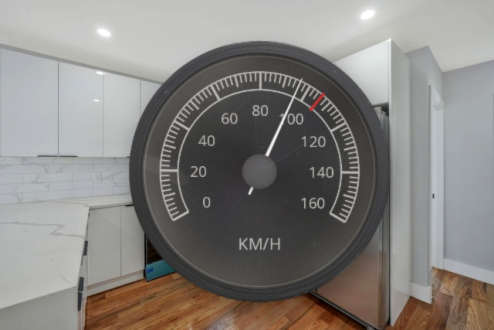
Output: **96** km/h
